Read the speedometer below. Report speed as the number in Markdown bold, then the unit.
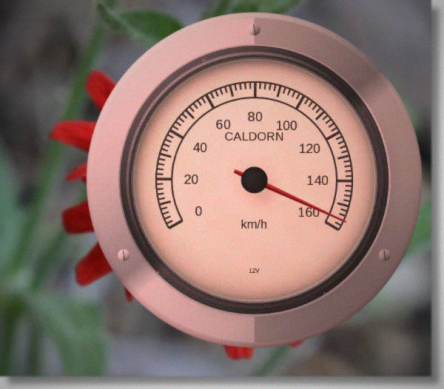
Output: **156** km/h
